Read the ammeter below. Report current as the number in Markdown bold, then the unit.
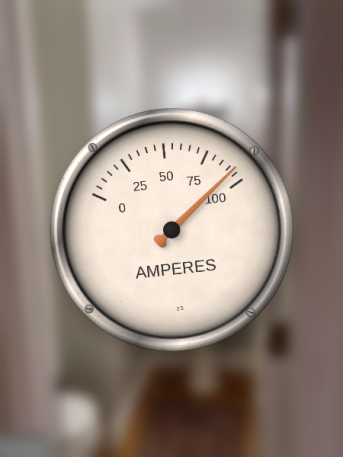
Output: **92.5** A
